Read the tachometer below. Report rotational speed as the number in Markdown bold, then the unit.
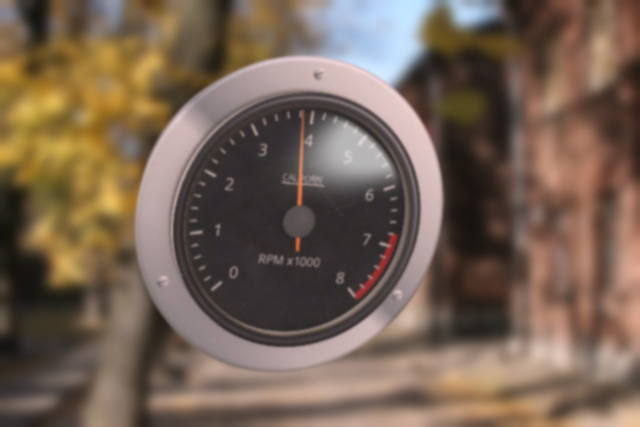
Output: **3800** rpm
